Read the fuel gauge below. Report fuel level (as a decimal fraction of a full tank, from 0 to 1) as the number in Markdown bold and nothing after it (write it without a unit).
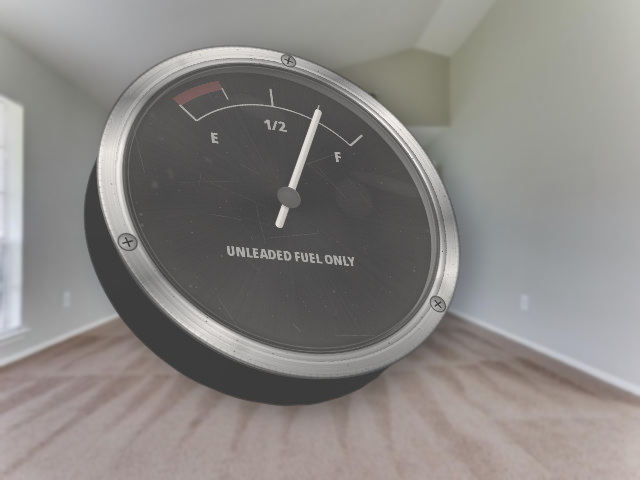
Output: **0.75**
